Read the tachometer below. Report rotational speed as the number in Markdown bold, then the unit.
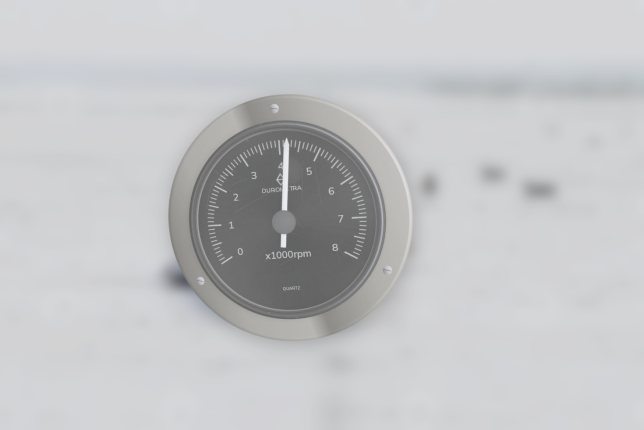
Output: **4200** rpm
